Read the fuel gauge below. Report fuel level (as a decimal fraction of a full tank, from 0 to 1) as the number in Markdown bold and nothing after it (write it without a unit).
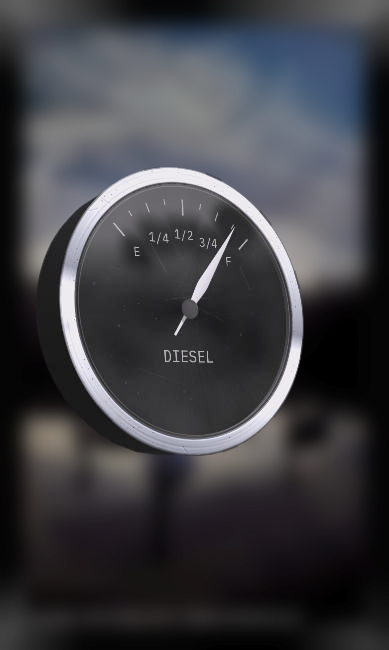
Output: **0.875**
